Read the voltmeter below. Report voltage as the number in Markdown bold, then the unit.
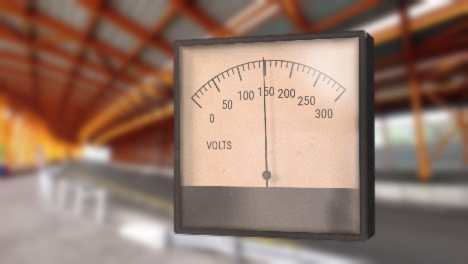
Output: **150** V
